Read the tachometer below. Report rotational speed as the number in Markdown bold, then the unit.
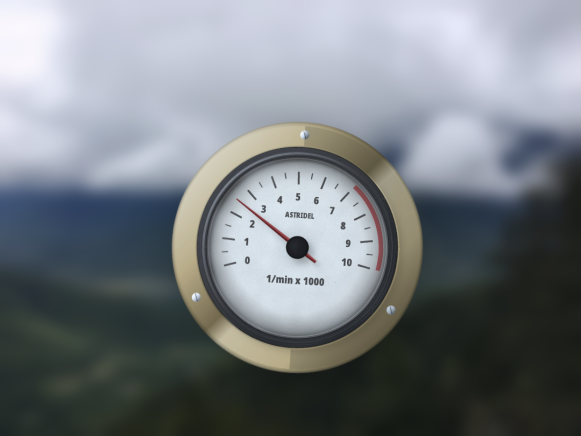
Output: **2500** rpm
